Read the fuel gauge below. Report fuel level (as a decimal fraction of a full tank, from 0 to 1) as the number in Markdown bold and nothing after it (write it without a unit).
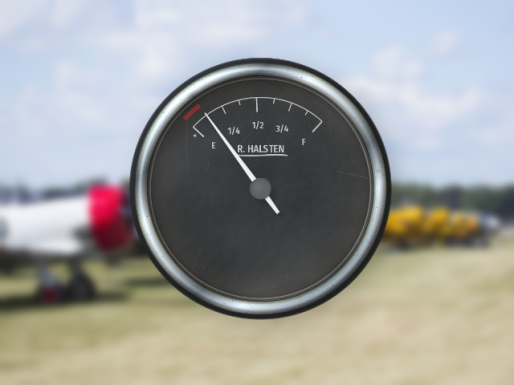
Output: **0.125**
